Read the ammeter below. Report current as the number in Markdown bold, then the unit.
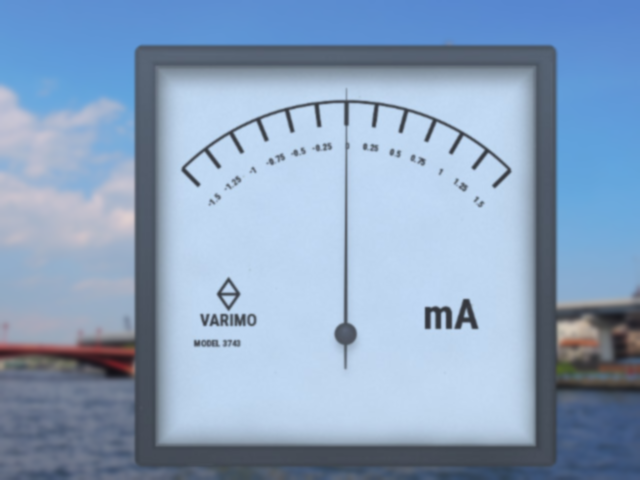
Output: **0** mA
